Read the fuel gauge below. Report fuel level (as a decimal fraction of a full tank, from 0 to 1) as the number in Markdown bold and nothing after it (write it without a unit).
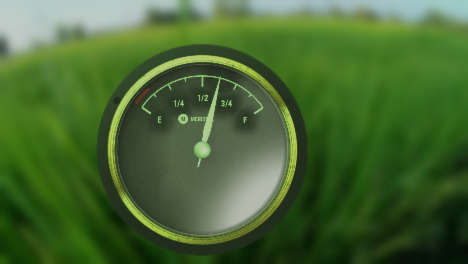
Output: **0.625**
